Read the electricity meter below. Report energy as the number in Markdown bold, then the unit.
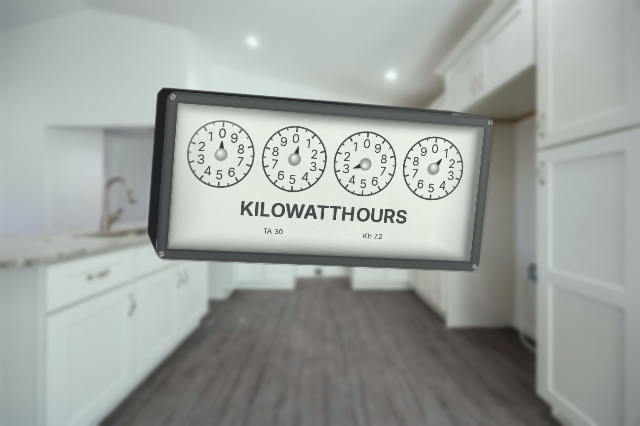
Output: **31** kWh
